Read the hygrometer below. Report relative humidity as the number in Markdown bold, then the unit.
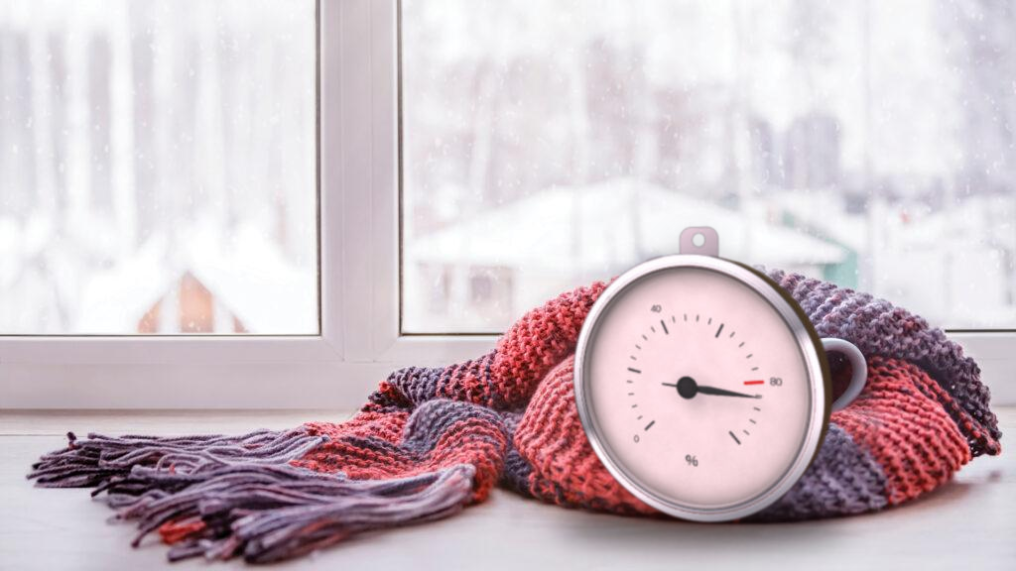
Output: **84** %
